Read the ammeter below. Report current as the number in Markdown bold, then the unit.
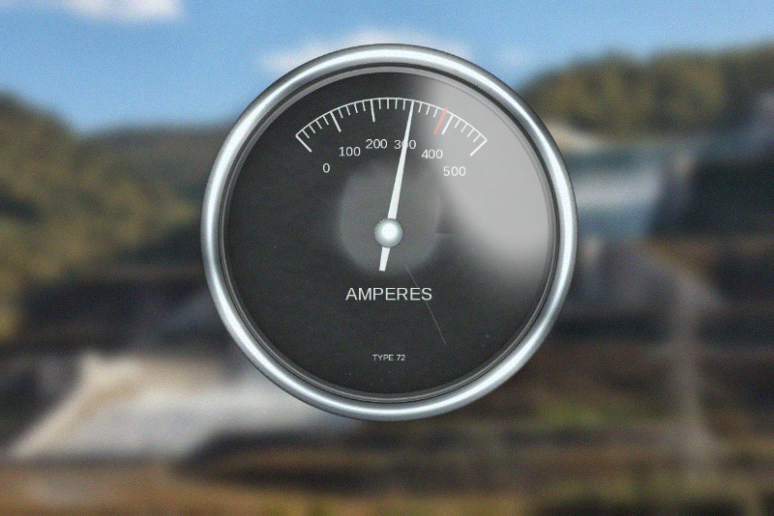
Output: **300** A
